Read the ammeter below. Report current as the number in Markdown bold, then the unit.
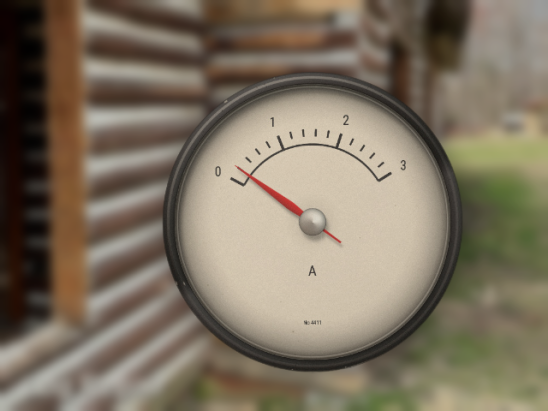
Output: **0.2** A
